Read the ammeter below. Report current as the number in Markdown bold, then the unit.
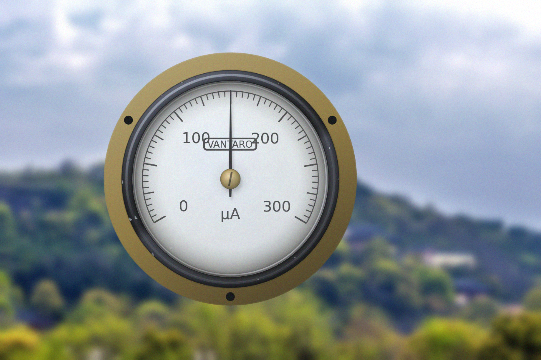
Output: **150** µA
